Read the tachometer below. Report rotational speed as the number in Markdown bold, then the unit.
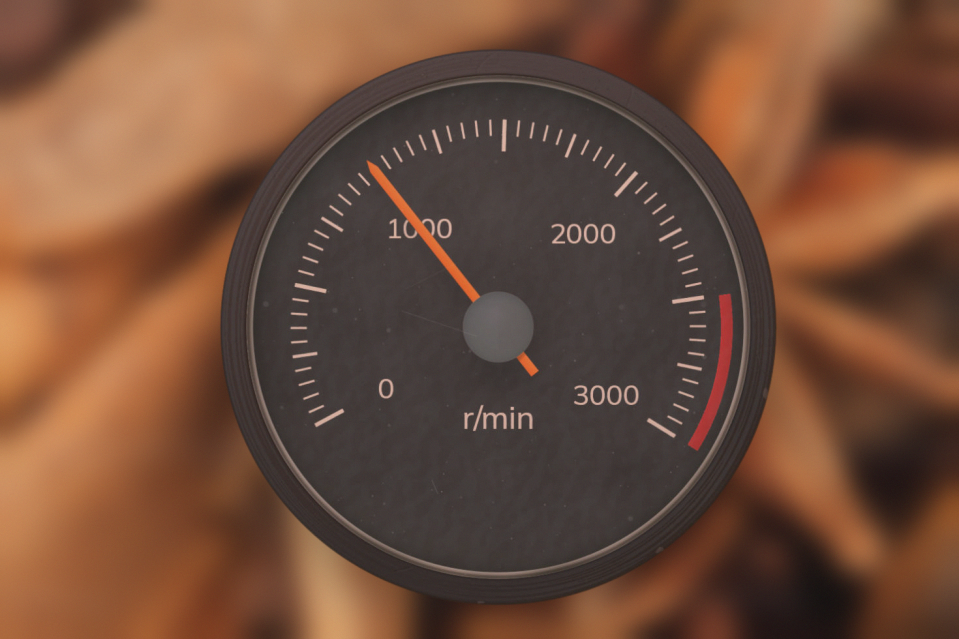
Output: **1000** rpm
